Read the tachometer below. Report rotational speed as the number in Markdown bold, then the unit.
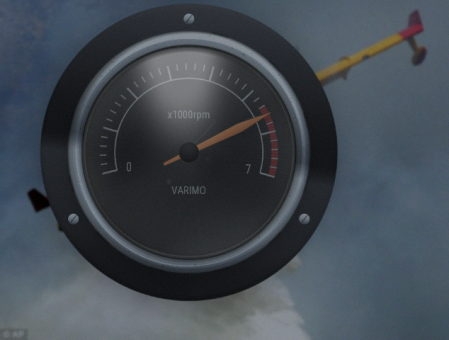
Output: **5600** rpm
